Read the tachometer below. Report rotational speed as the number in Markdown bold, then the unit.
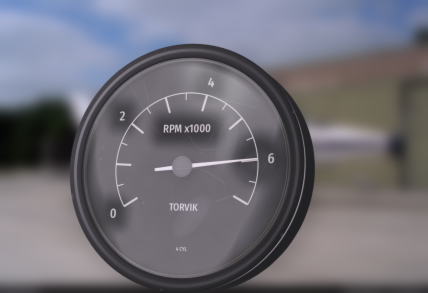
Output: **6000** rpm
